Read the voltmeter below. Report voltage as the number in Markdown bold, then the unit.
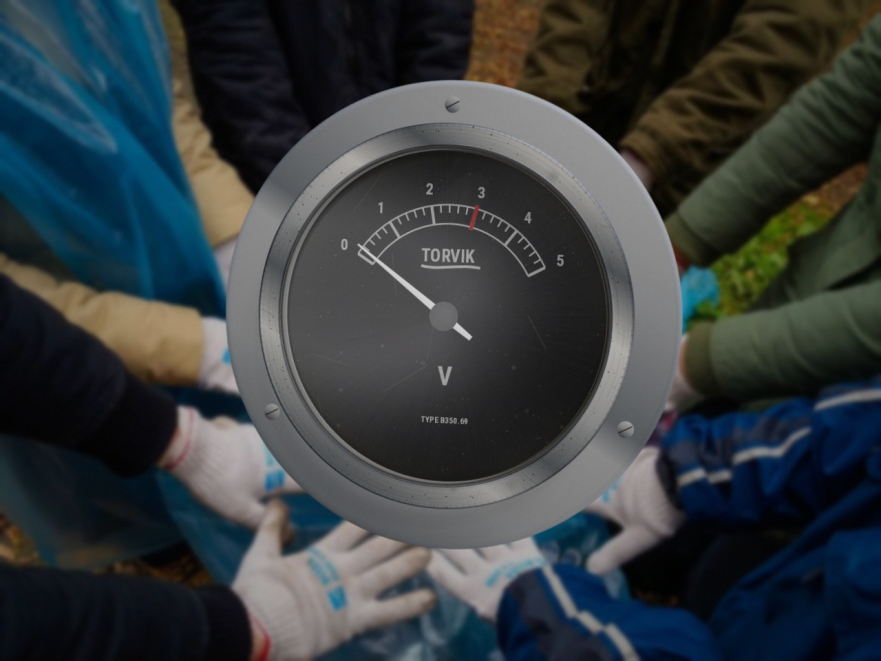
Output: **0.2** V
